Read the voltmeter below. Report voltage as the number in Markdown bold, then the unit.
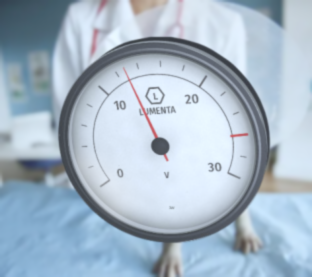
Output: **13** V
